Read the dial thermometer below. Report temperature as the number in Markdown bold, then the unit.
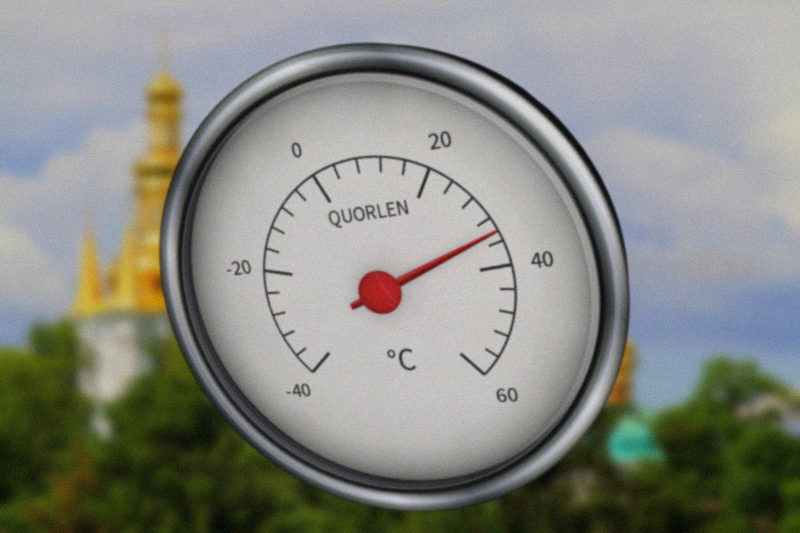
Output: **34** °C
